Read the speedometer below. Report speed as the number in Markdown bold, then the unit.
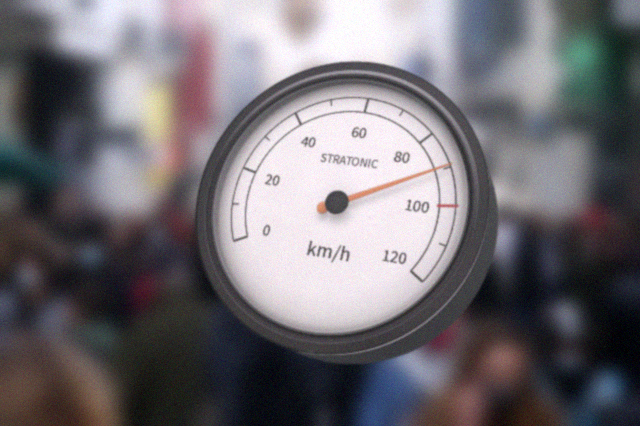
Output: **90** km/h
